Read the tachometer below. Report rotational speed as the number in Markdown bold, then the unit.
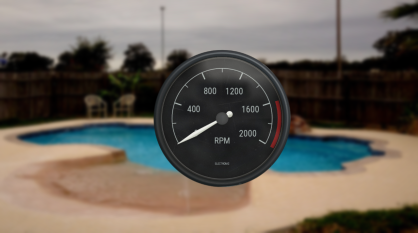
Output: **0** rpm
